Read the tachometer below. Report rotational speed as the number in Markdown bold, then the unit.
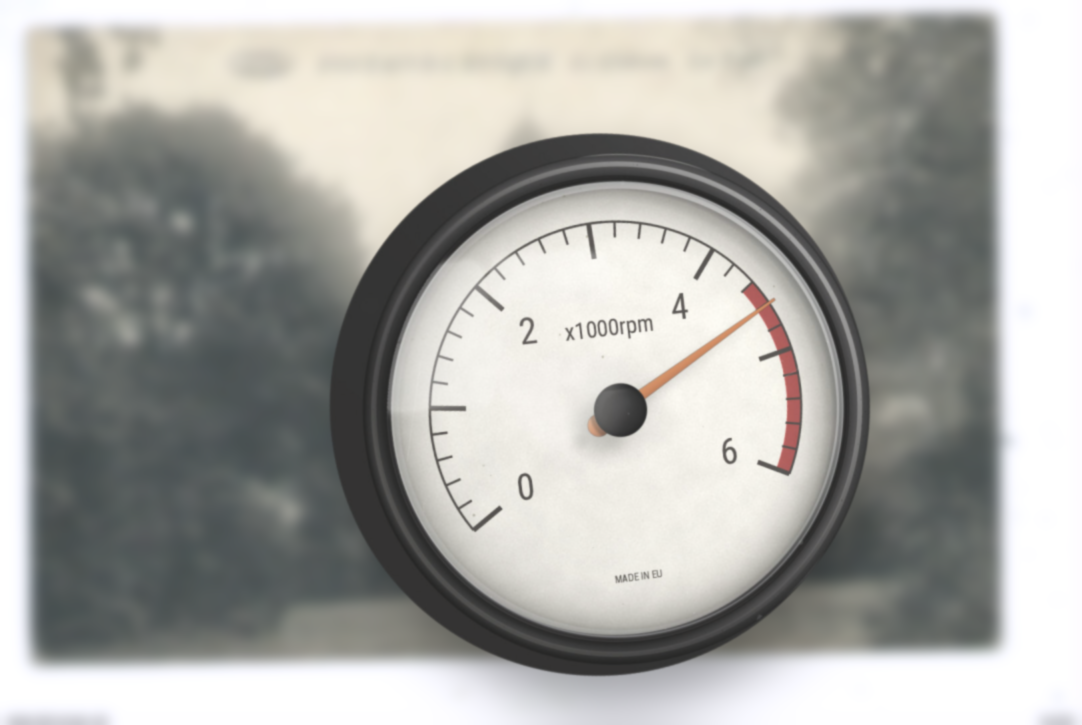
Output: **4600** rpm
